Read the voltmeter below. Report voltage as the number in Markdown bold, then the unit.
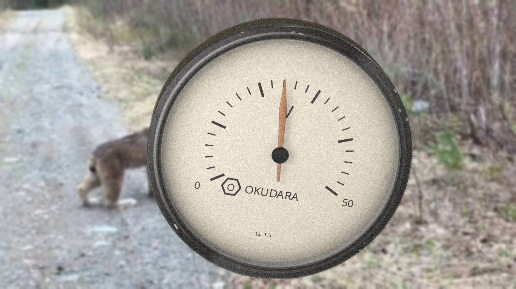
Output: **24** V
